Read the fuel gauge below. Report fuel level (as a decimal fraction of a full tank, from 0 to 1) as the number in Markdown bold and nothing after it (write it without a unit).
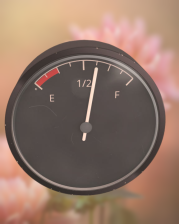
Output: **0.625**
